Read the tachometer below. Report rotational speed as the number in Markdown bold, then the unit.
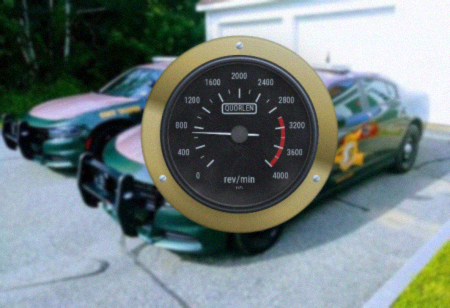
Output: **700** rpm
